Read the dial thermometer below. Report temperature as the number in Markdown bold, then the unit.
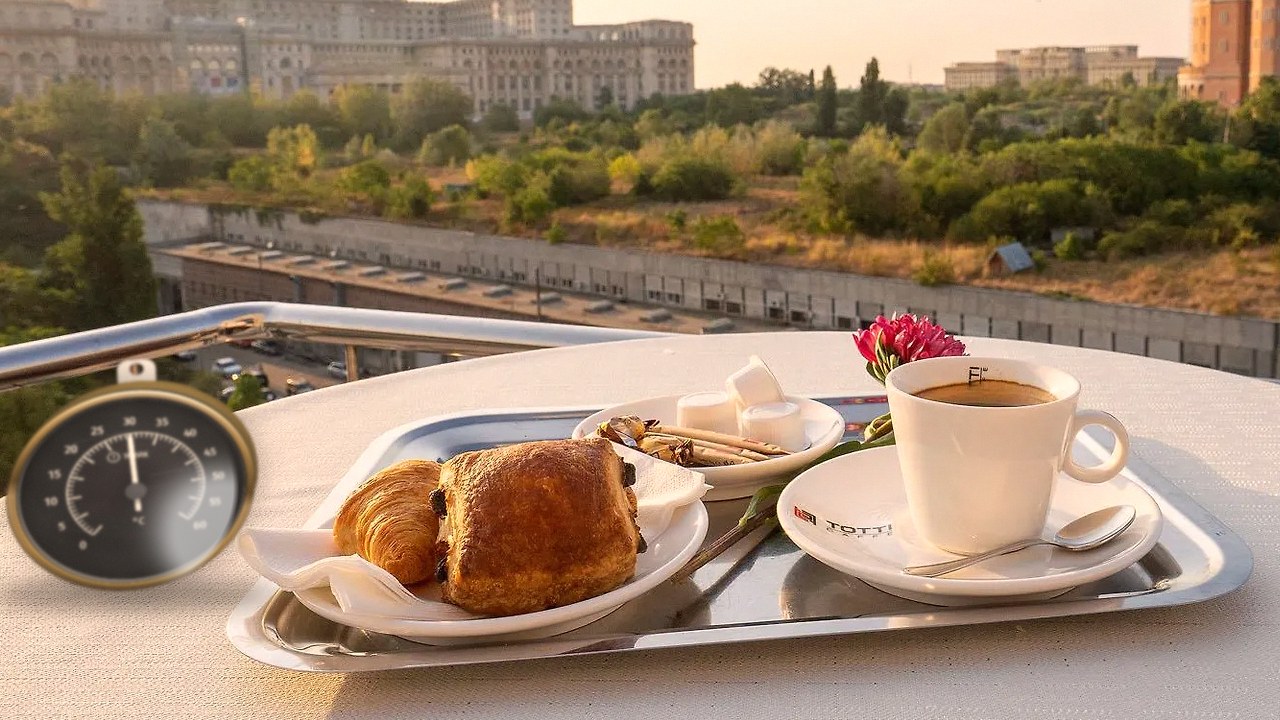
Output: **30** °C
